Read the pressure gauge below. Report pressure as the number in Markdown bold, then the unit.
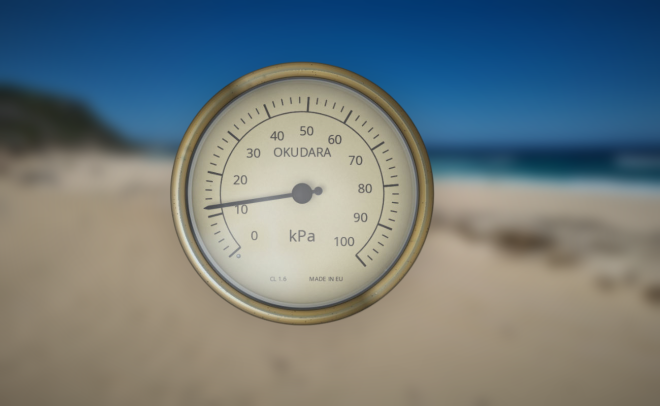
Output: **12** kPa
